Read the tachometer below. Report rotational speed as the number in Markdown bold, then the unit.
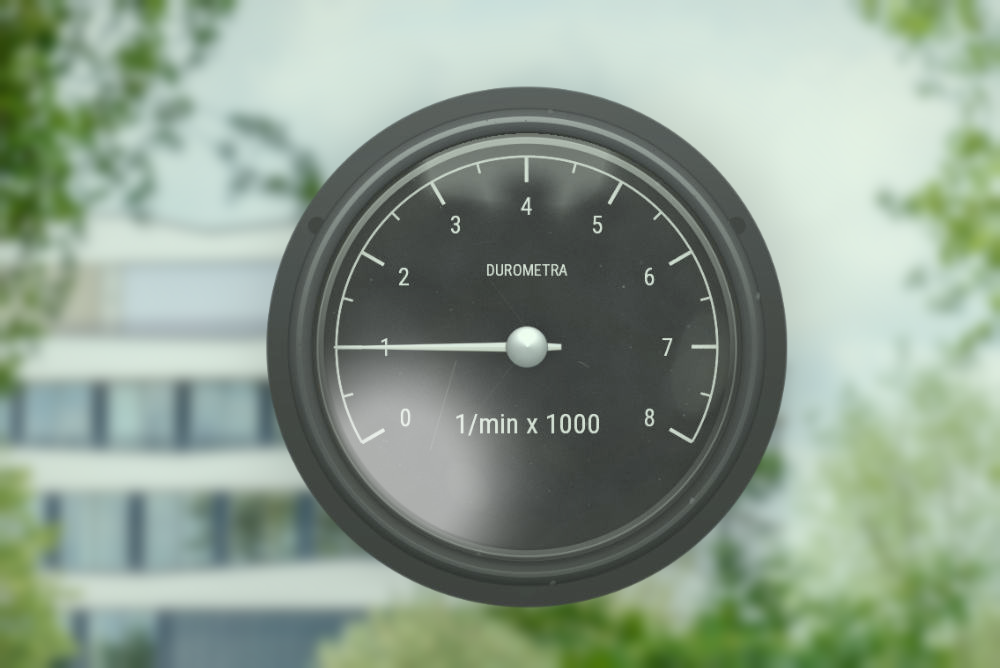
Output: **1000** rpm
